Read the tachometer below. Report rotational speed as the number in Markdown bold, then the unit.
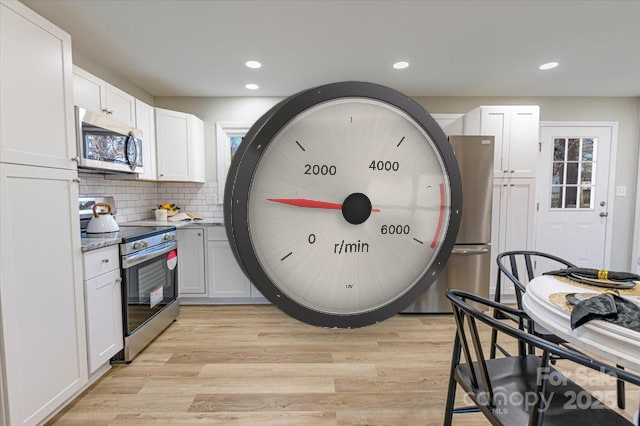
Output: **1000** rpm
